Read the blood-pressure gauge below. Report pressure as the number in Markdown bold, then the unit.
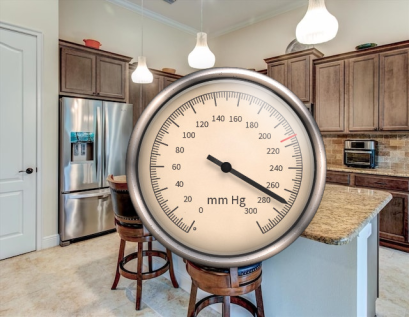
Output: **270** mmHg
